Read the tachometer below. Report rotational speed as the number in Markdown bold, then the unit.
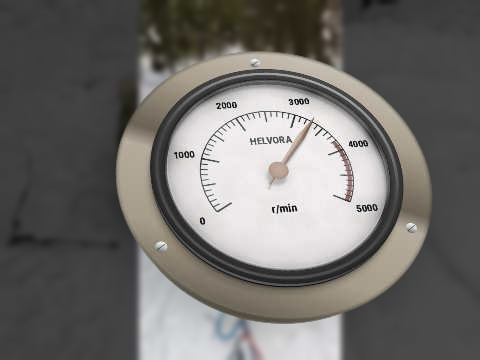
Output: **3300** rpm
